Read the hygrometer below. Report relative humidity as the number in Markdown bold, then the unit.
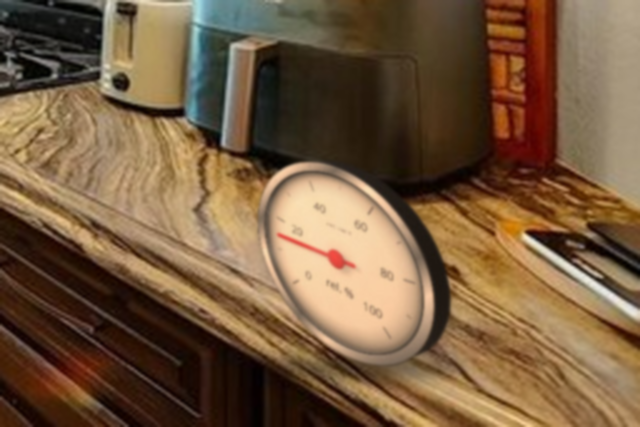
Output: **15** %
